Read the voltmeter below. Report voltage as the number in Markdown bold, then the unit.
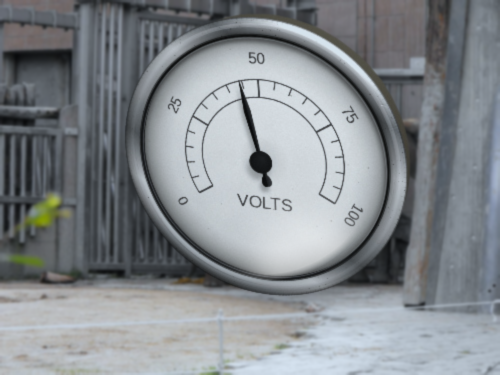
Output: **45** V
